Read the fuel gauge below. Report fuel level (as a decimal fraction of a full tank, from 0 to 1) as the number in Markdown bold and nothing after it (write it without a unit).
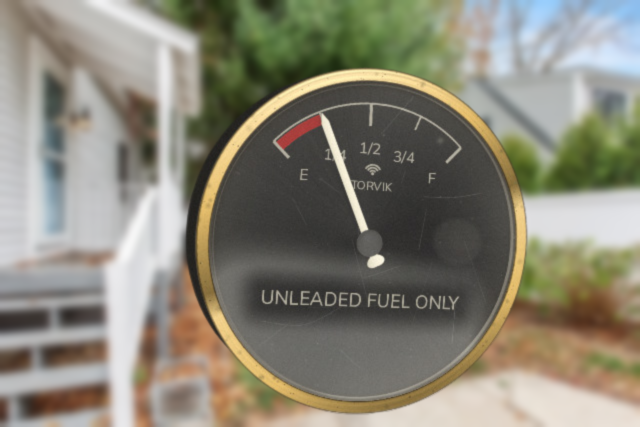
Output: **0.25**
